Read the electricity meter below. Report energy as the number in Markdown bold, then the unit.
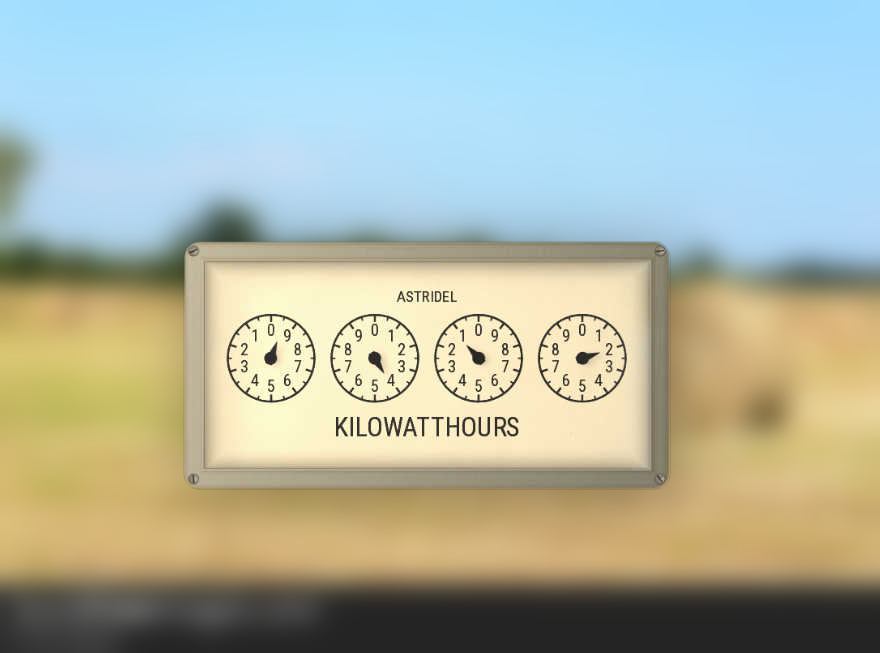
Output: **9412** kWh
